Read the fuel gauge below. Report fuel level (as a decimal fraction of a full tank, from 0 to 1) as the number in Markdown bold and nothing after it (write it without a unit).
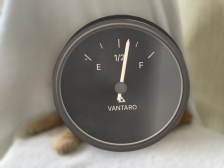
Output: **0.625**
